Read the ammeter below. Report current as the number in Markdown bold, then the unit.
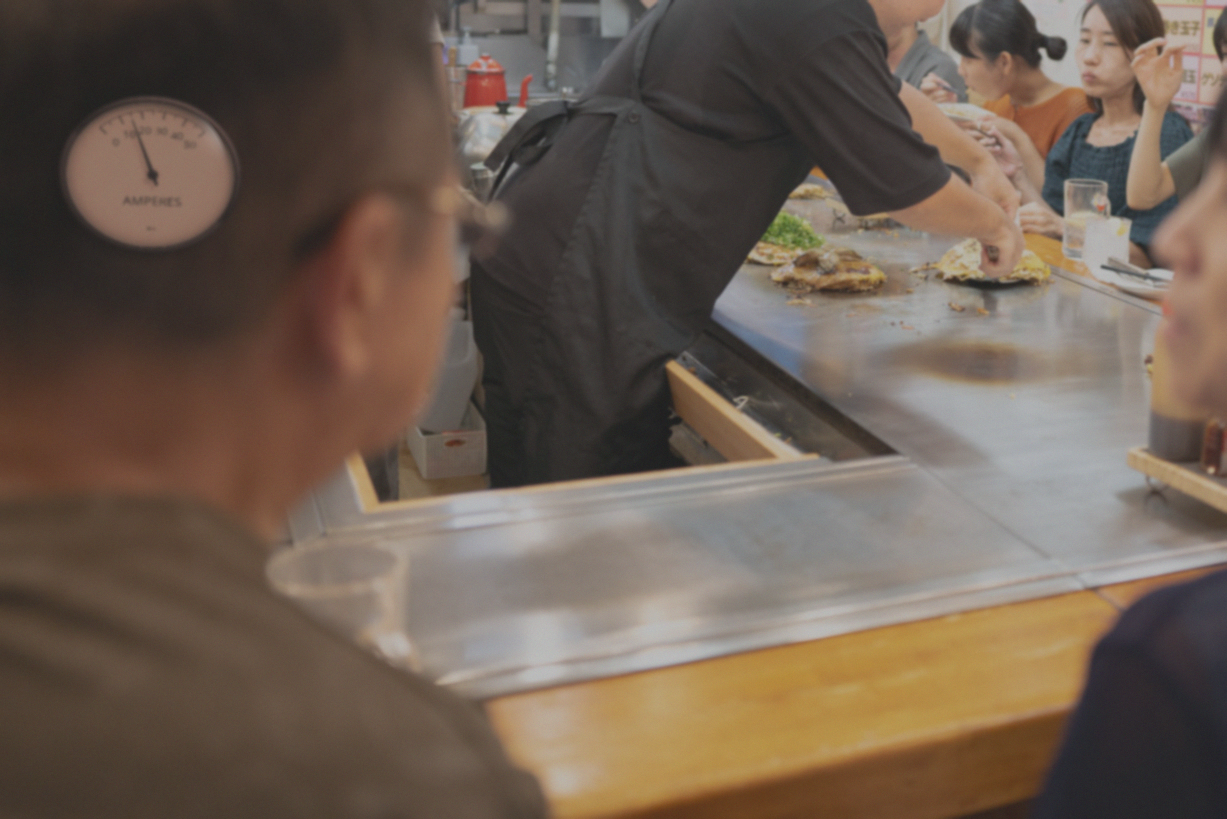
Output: **15** A
